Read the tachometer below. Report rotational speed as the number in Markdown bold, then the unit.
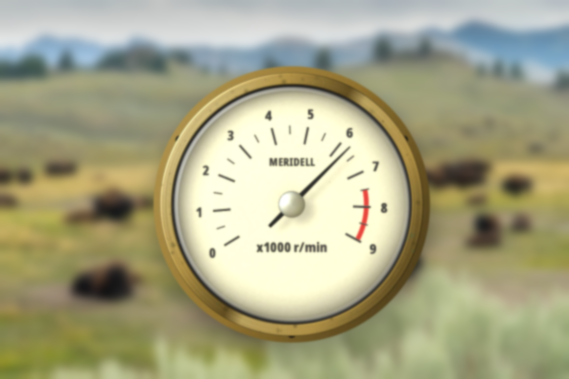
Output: **6250** rpm
